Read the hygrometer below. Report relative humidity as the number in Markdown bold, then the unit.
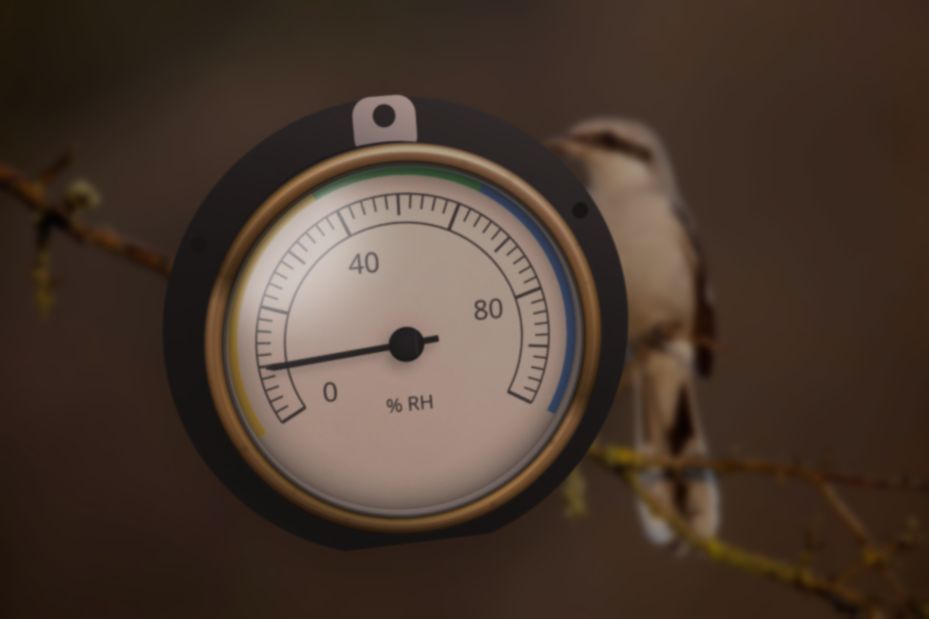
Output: **10** %
